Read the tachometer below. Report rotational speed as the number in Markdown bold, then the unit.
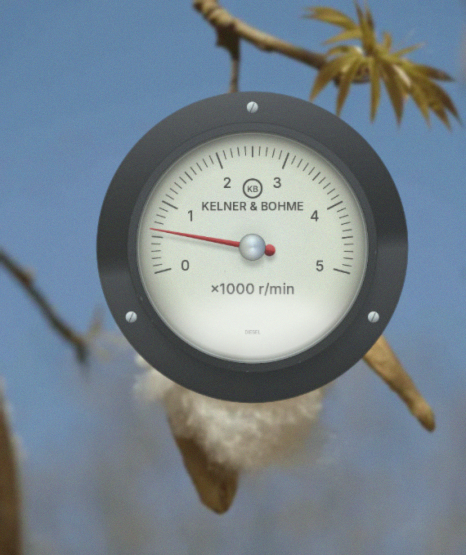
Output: **600** rpm
